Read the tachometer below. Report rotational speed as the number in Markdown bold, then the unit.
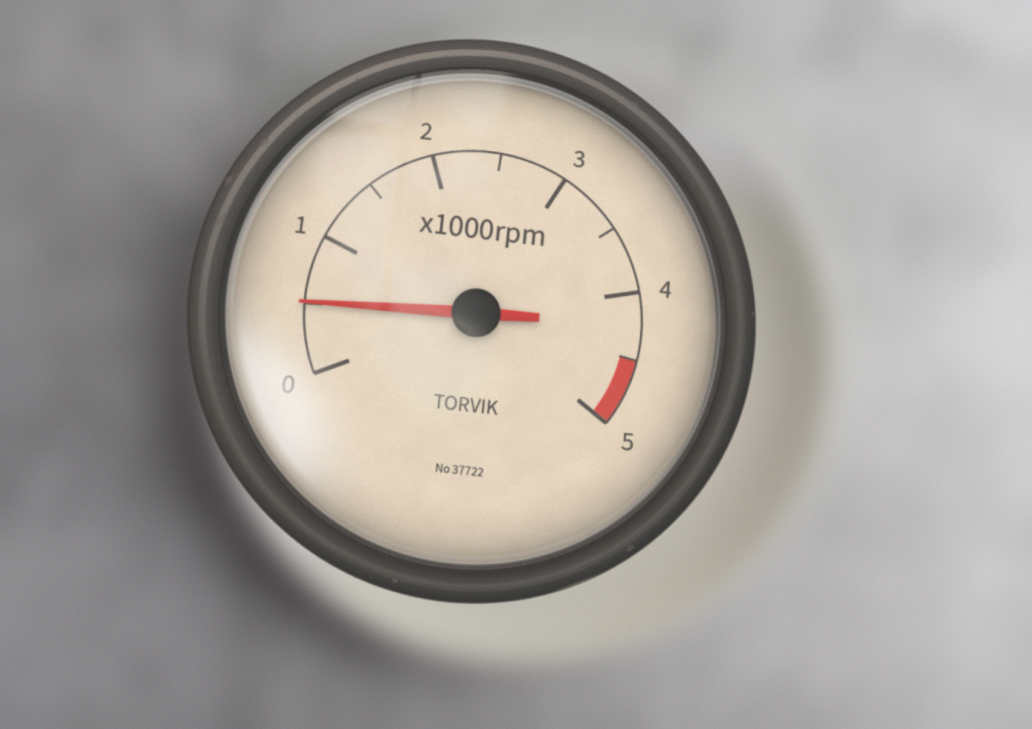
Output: **500** rpm
